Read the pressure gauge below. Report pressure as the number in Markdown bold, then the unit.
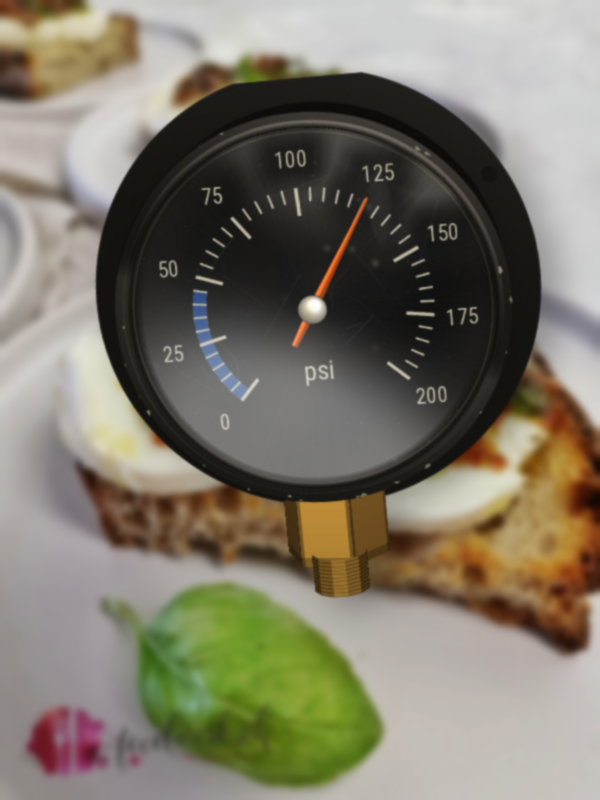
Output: **125** psi
